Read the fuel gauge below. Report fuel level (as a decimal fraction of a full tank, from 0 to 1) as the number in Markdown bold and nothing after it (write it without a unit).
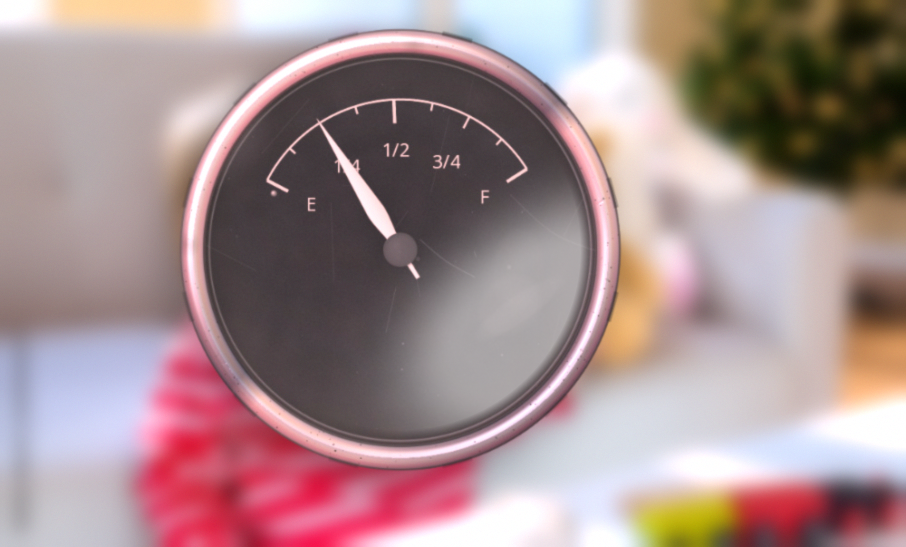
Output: **0.25**
